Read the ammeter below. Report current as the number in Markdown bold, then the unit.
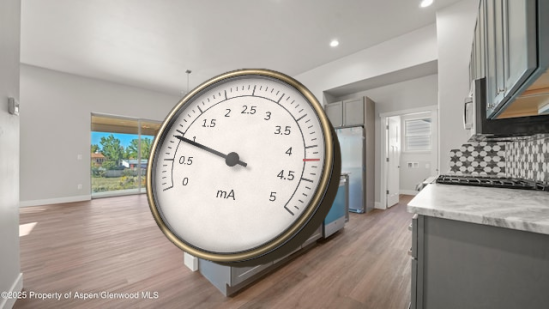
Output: **0.9** mA
